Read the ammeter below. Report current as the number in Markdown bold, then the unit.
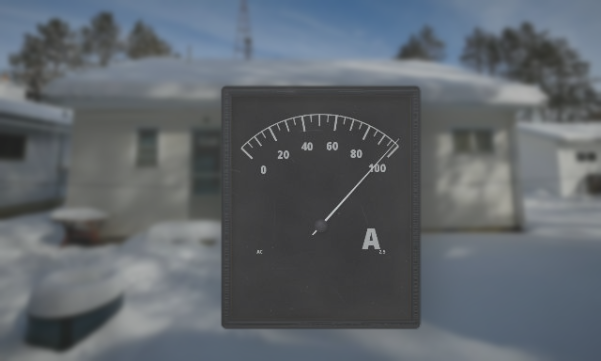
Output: **97.5** A
